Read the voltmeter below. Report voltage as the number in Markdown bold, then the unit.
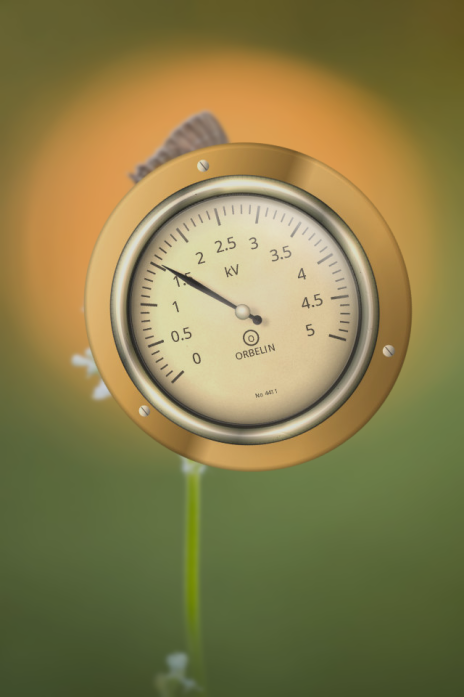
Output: **1.55** kV
